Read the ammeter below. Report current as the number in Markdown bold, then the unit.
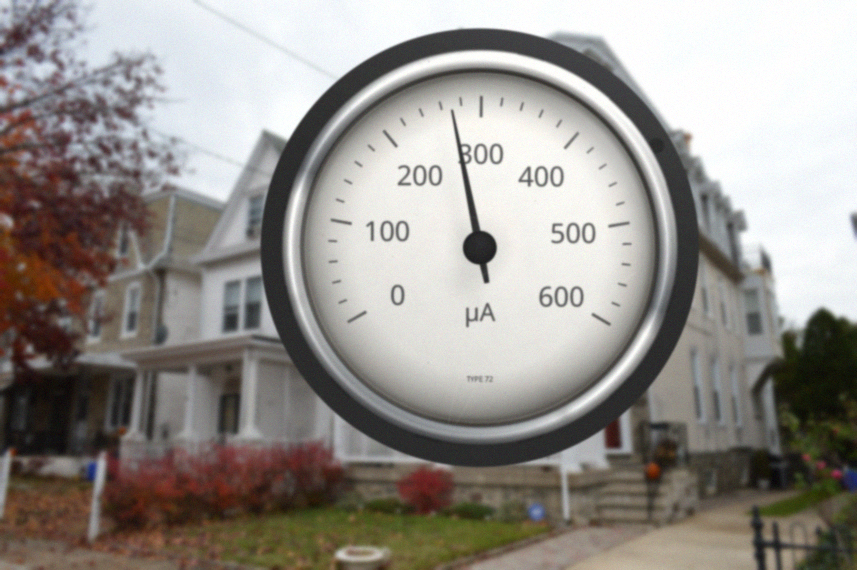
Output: **270** µA
